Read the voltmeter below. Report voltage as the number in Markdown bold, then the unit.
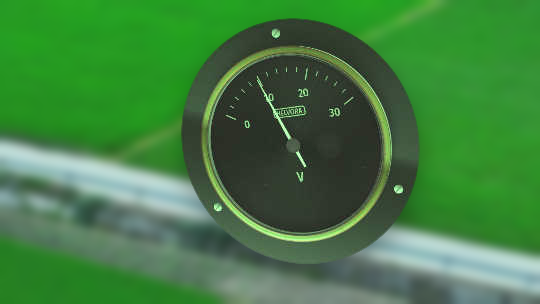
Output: **10** V
